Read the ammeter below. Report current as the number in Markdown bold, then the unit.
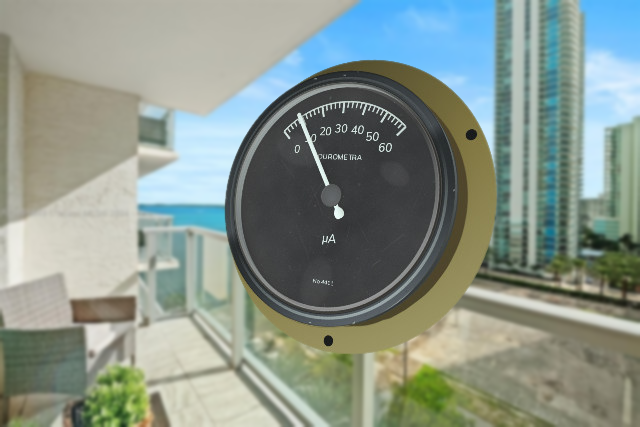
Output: **10** µA
